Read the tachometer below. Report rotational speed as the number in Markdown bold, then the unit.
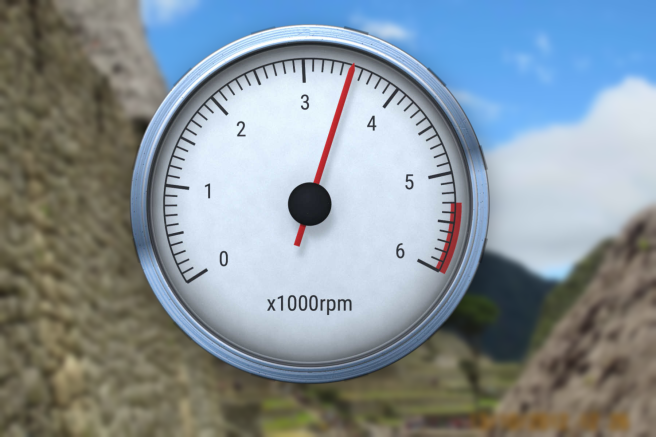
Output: **3500** rpm
